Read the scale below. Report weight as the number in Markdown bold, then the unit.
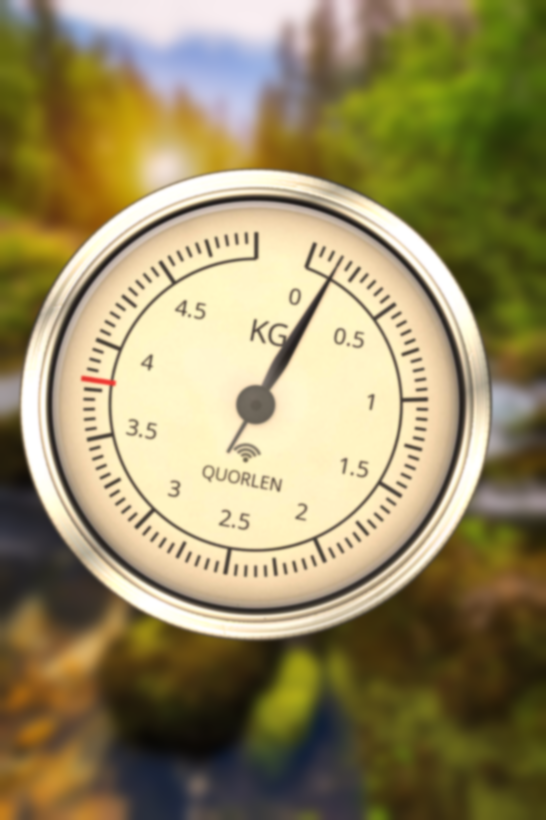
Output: **0.15** kg
